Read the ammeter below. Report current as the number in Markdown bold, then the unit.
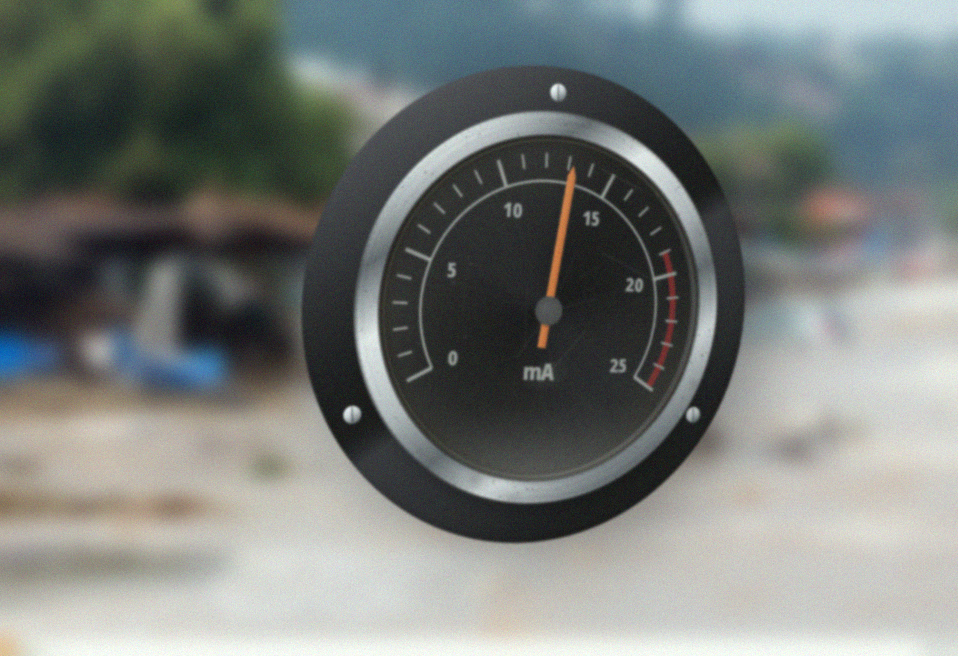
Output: **13** mA
